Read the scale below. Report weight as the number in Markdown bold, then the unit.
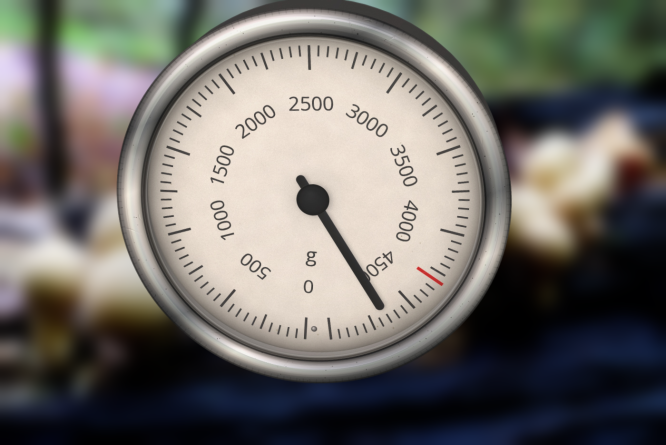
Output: **4650** g
